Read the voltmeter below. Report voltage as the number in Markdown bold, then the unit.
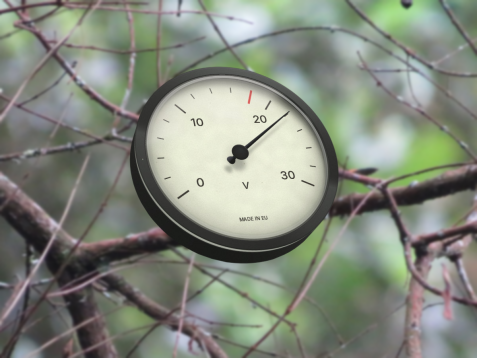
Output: **22** V
